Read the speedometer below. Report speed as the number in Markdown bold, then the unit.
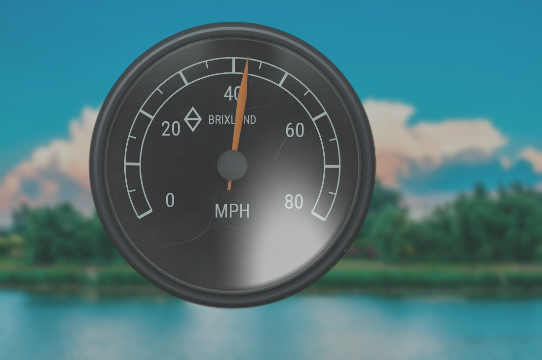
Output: **42.5** mph
